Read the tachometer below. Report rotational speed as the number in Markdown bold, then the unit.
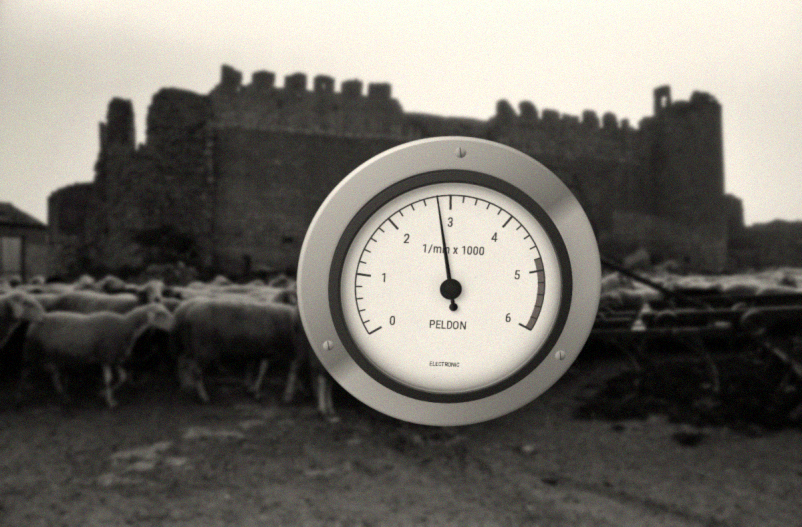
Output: **2800** rpm
